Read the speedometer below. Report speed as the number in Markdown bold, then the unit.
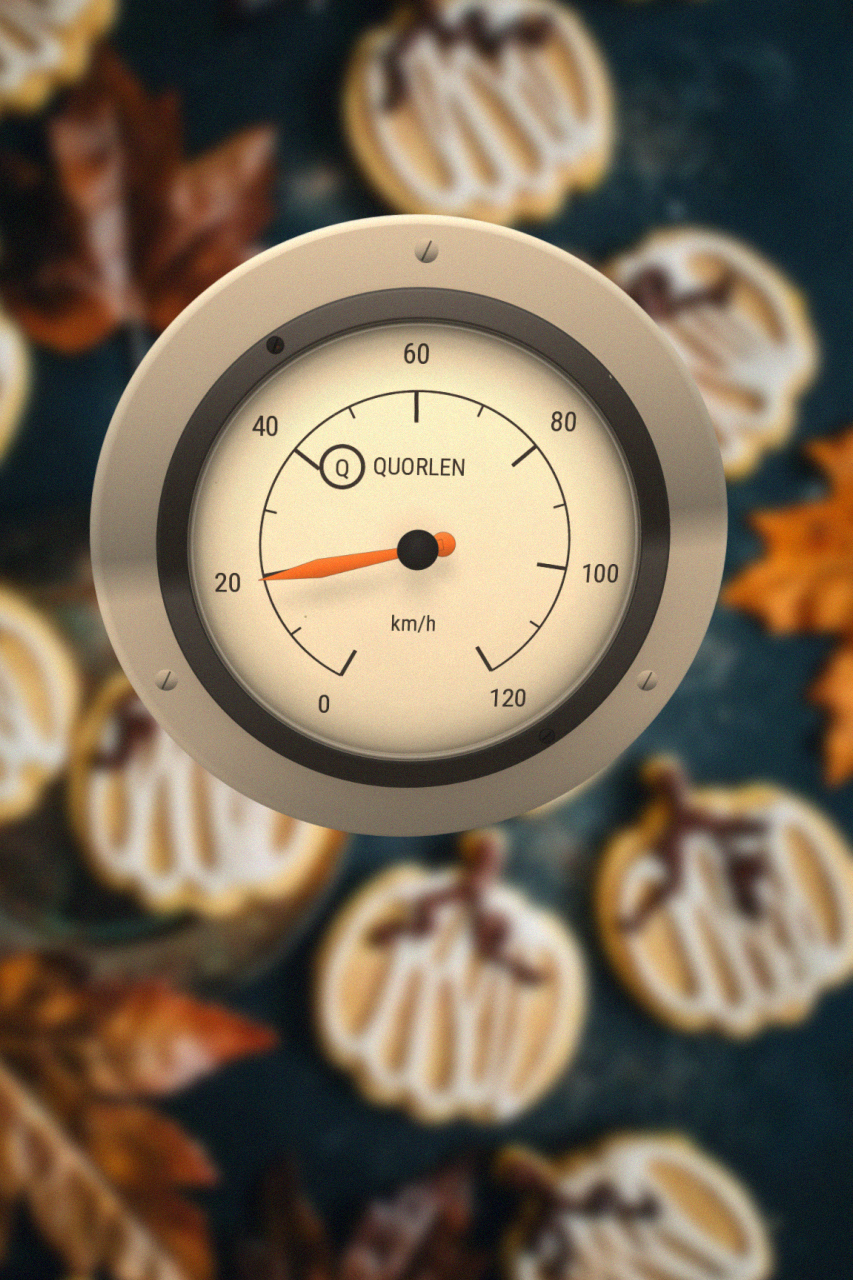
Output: **20** km/h
